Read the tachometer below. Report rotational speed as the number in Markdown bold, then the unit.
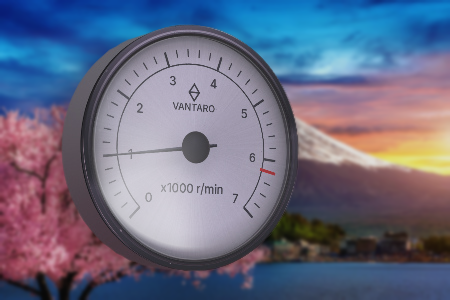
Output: **1000** rpm
